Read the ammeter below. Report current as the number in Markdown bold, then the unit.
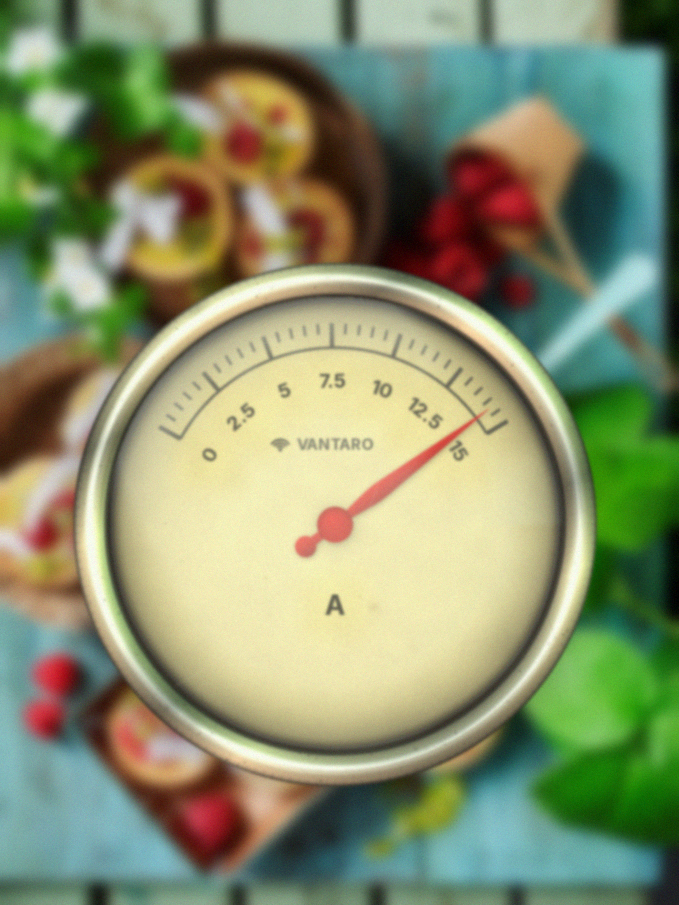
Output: **14.25** A
